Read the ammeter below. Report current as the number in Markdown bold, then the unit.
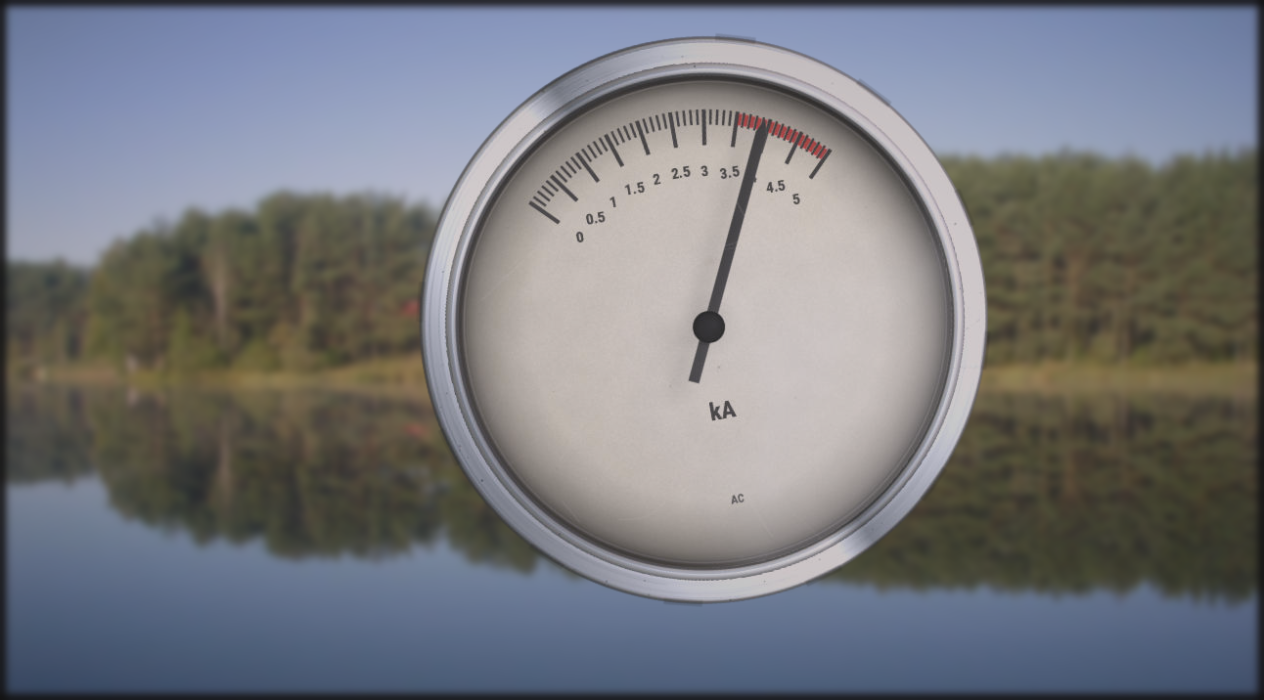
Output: **3.9** kA
